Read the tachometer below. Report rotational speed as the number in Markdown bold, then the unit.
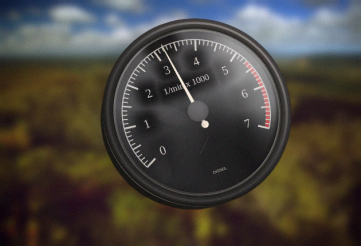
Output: **3200** rpm
